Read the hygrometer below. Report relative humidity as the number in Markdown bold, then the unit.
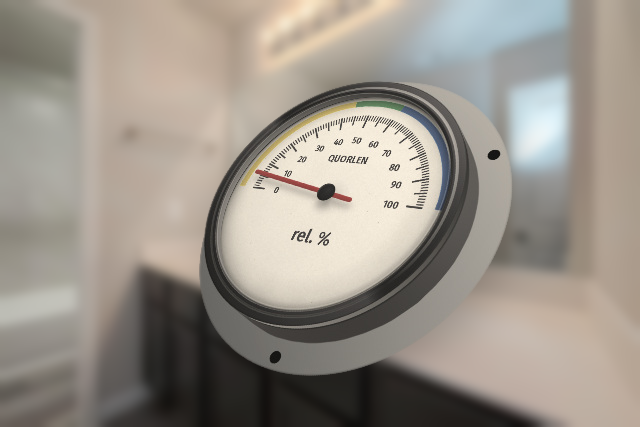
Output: **5** %
